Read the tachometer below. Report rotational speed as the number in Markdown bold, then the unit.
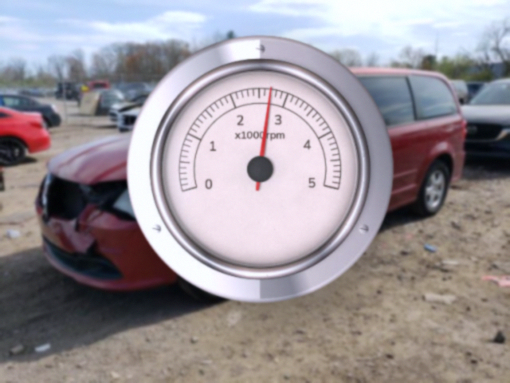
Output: **2700** rpm
